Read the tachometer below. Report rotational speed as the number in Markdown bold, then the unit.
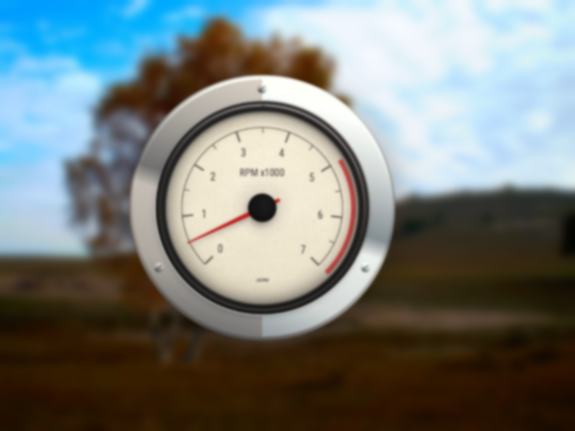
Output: **500** rpm
